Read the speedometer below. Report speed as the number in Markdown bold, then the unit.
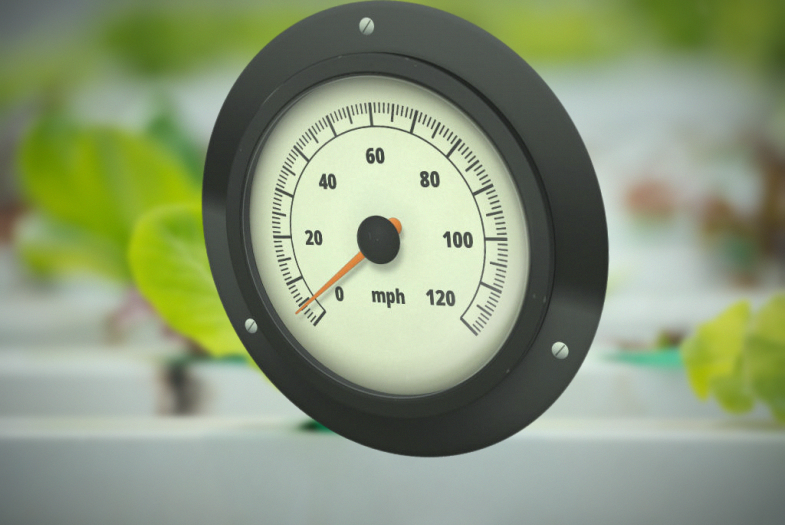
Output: **4** mph
